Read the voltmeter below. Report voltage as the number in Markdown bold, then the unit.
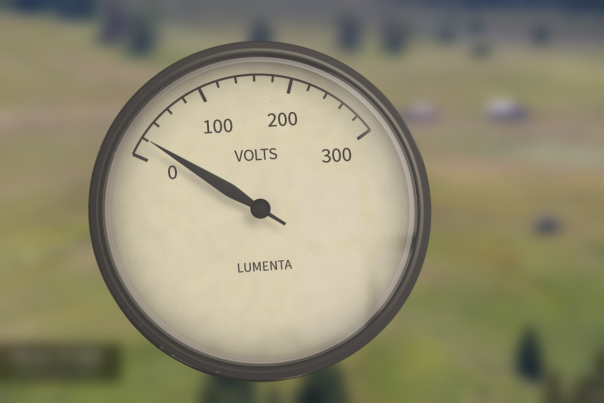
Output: **20** V
